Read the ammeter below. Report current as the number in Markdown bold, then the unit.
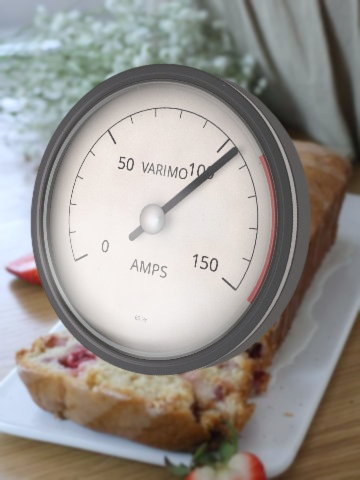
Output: **105** A
